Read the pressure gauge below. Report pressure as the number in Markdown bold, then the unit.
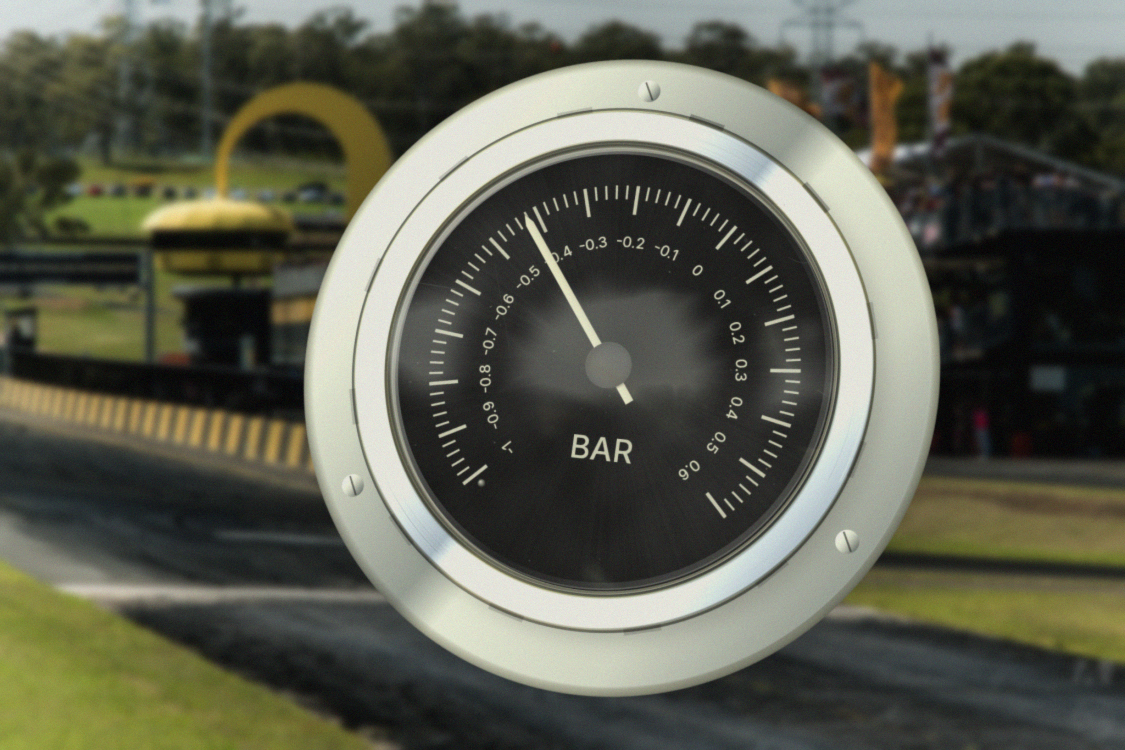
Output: **-0.42** bar
